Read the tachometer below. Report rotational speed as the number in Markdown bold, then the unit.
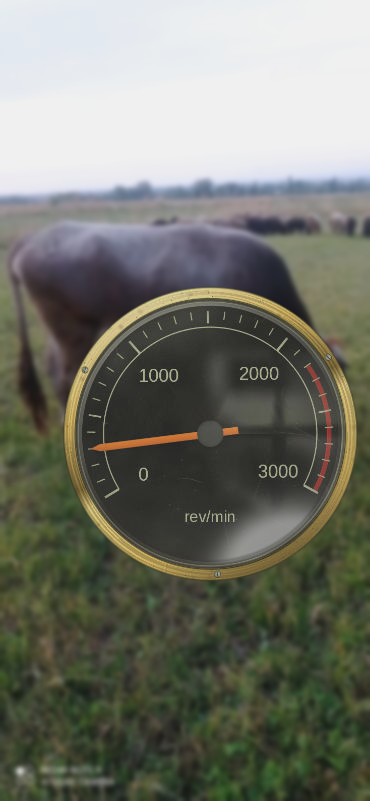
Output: **300** rpm
